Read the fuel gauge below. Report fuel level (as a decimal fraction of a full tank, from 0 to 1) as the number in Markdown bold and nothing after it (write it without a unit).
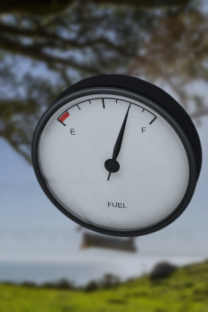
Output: **0.75**
